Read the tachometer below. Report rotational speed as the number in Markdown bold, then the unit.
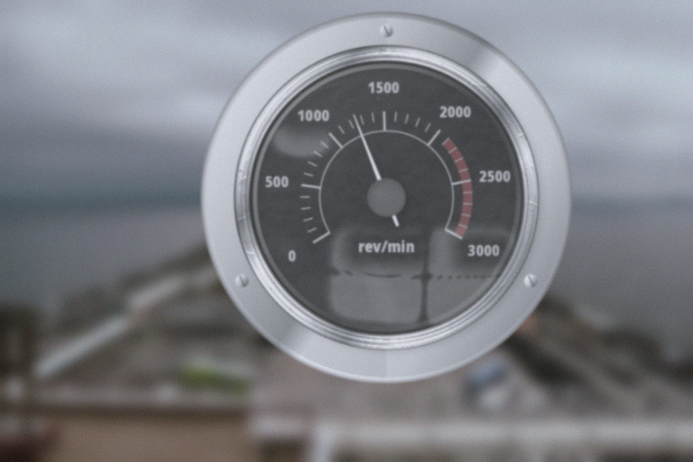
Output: **1250** rpm
